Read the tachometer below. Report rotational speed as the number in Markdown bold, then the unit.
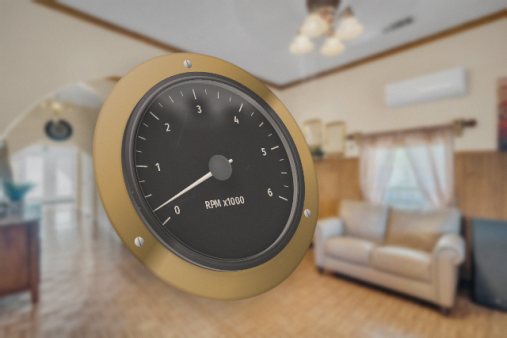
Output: **250** rpm
